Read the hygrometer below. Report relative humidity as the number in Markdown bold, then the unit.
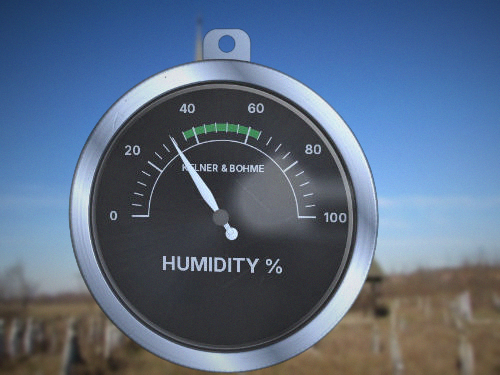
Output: **32** %
